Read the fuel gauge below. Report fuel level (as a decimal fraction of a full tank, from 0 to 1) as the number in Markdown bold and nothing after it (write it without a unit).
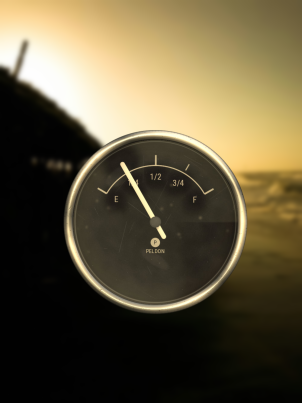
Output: **0.25**
